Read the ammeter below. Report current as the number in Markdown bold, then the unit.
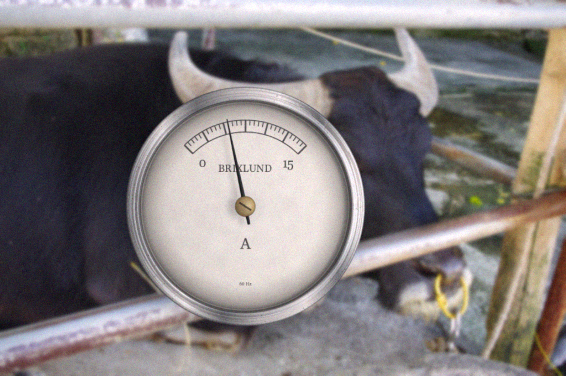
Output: **5.5** A
